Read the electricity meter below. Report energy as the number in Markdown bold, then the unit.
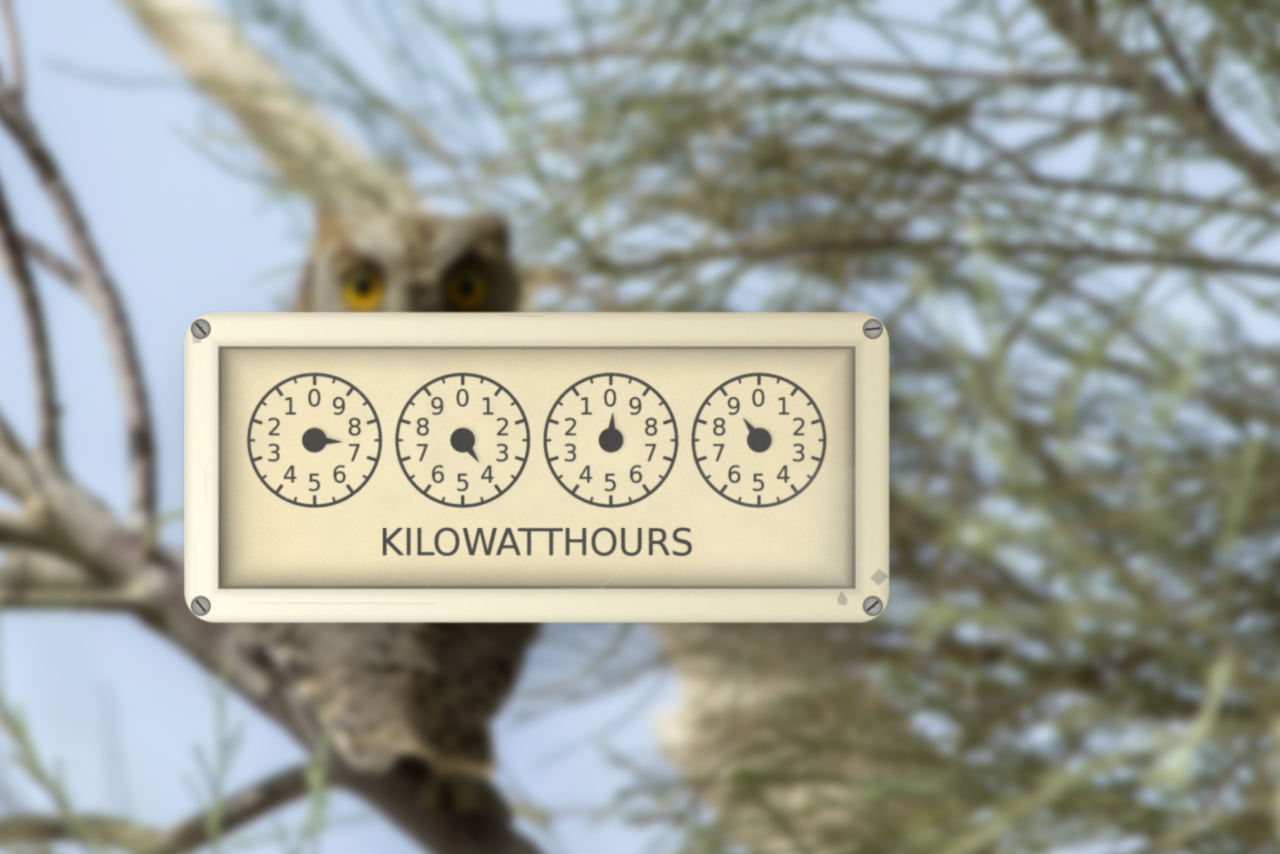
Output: **7399** kWh
